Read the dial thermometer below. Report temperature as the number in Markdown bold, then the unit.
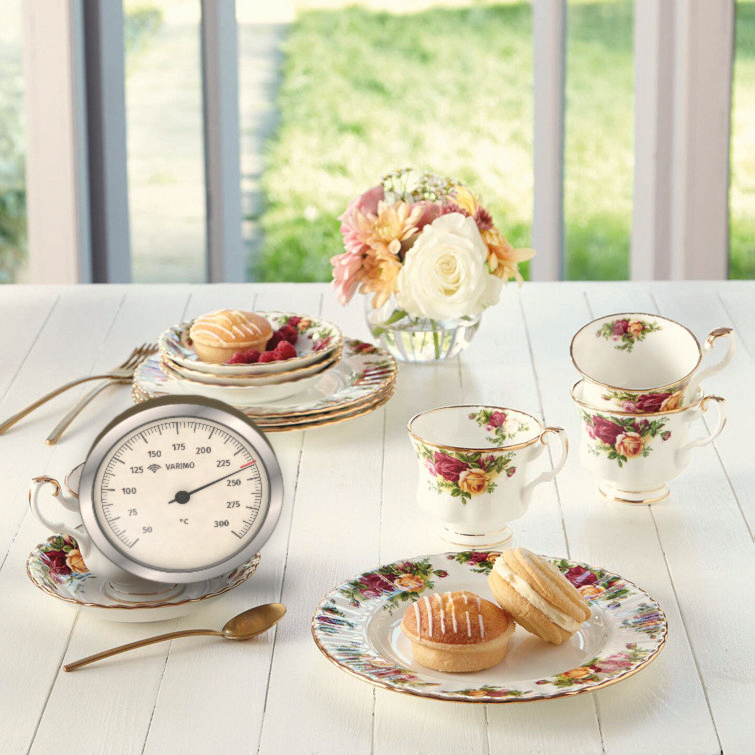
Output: **237.5** °C
